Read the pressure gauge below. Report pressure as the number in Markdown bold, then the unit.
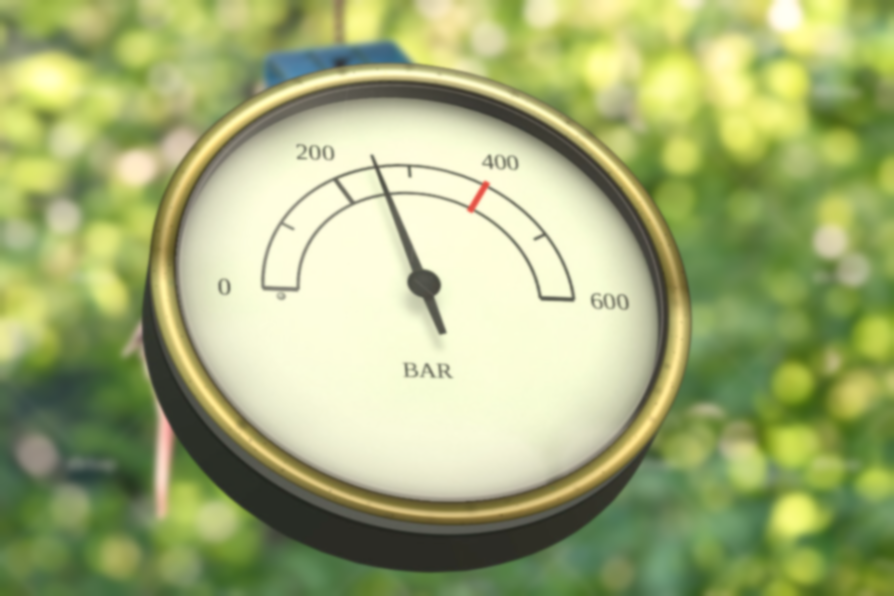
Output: **250** bar
